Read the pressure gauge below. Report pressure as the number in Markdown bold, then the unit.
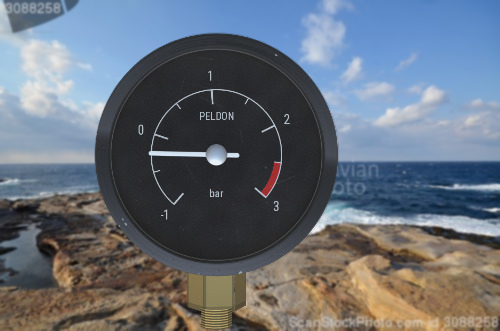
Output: **-0.25** bar
